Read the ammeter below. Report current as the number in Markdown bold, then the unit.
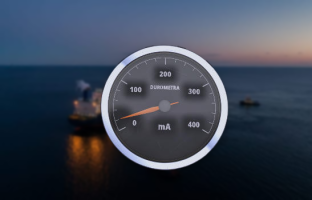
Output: **20** mA
